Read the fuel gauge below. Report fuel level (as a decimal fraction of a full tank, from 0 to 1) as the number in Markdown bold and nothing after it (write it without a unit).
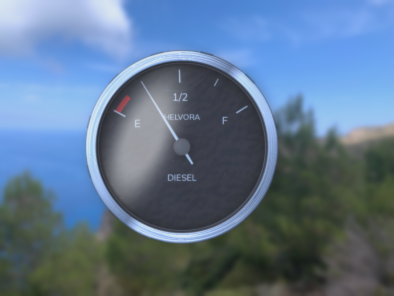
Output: **0.25**
